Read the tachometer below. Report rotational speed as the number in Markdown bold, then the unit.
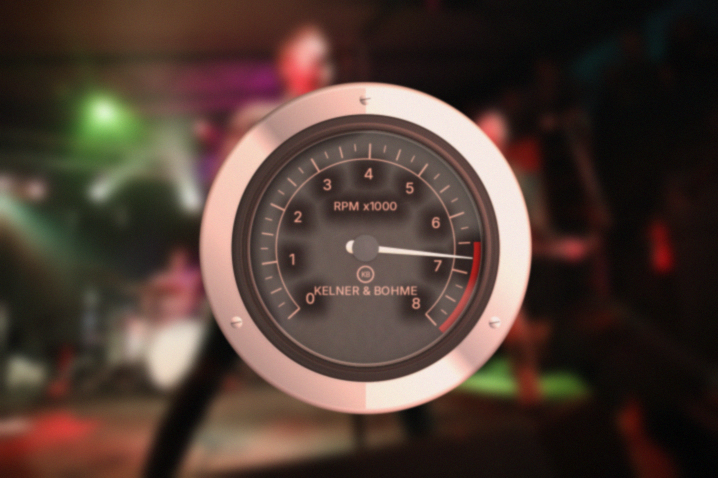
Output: **6750** rpm
